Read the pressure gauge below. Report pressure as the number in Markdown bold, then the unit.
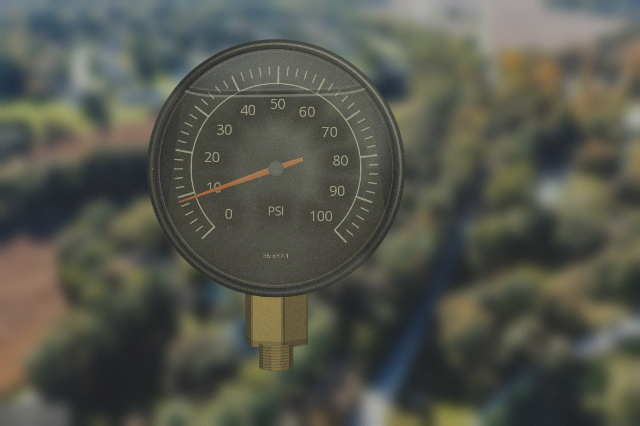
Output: **9** psi
